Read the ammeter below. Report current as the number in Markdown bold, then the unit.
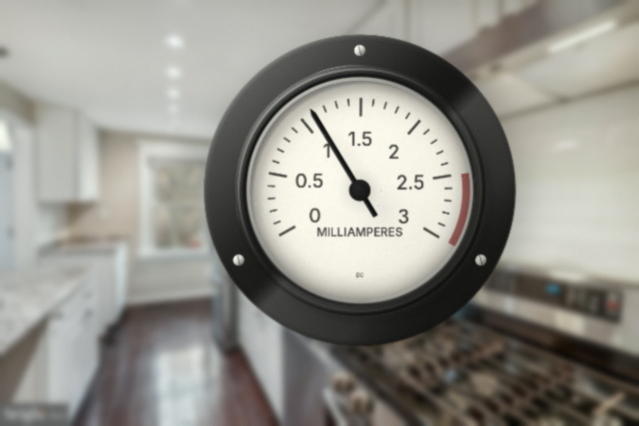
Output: **1.1** mA
